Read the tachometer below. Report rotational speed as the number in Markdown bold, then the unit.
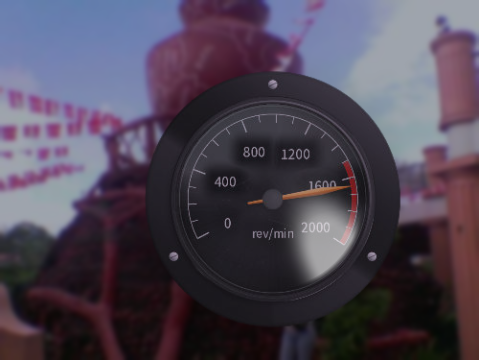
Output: **1650** rpm
